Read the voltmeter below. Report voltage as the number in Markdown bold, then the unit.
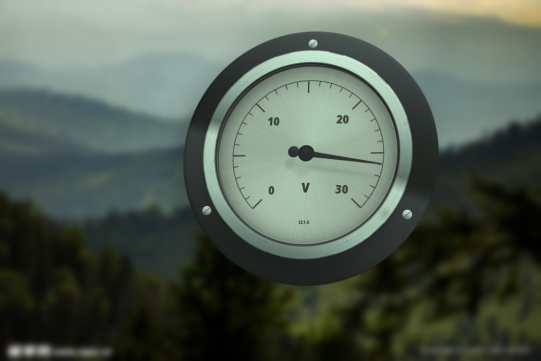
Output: **26** V
